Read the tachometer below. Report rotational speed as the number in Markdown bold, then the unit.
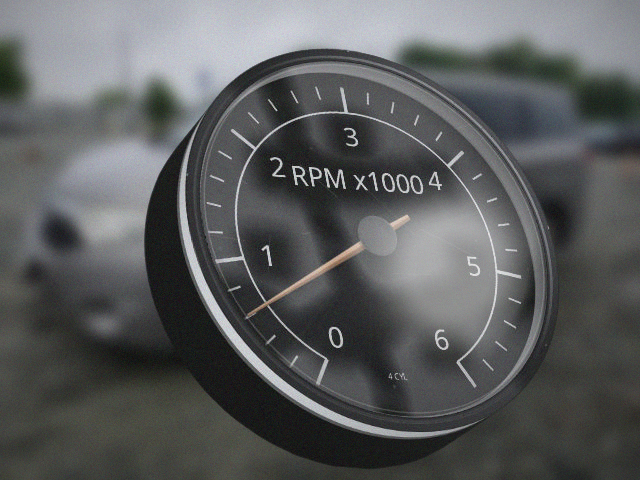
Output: **600** rpm
